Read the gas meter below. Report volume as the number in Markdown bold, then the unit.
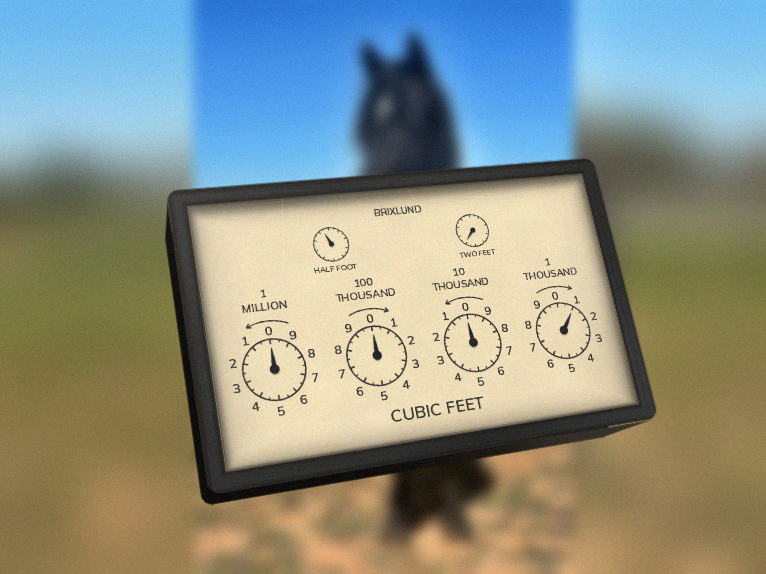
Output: **100** ft³
